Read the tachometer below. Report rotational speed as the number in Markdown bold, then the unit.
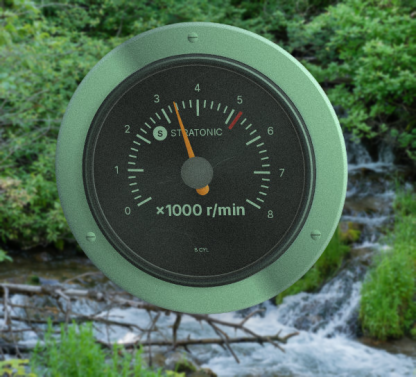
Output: **3400** rpm
